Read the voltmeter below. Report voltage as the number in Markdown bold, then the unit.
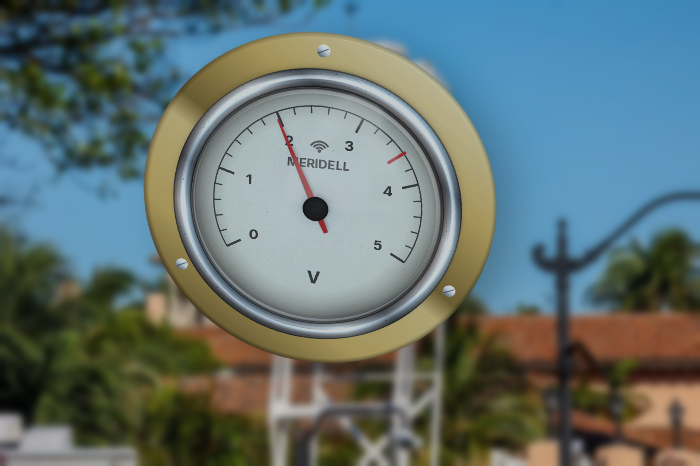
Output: **2** V
